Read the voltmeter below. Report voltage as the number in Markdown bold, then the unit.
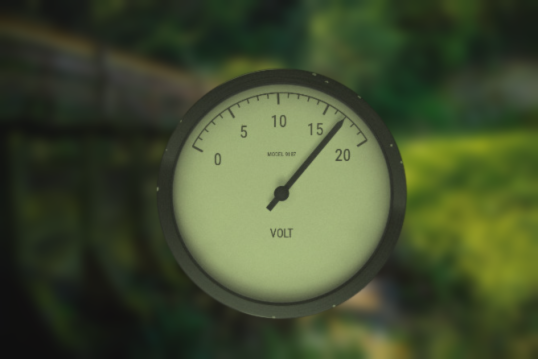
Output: **17** V
